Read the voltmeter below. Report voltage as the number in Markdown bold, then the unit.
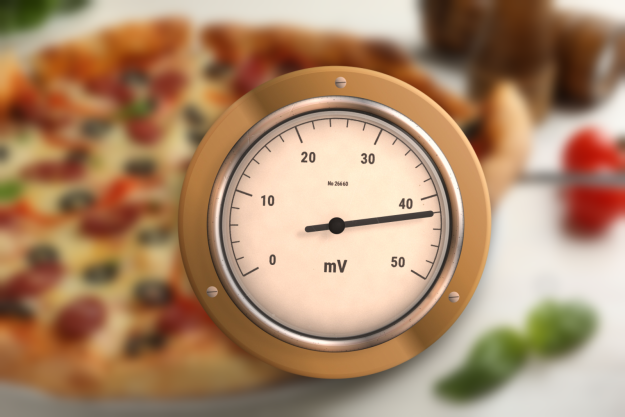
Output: **42** mV
